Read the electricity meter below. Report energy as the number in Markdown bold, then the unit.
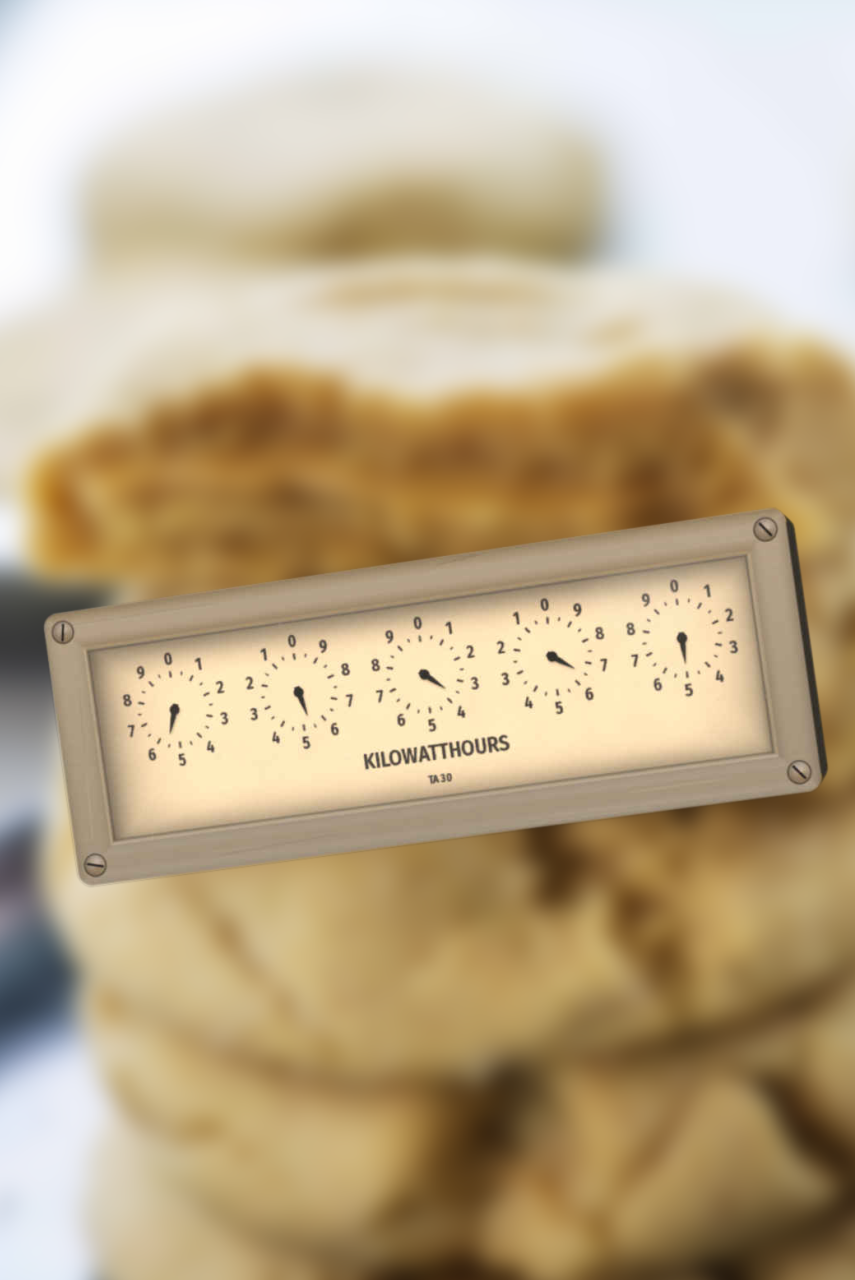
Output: **55365** kWh
